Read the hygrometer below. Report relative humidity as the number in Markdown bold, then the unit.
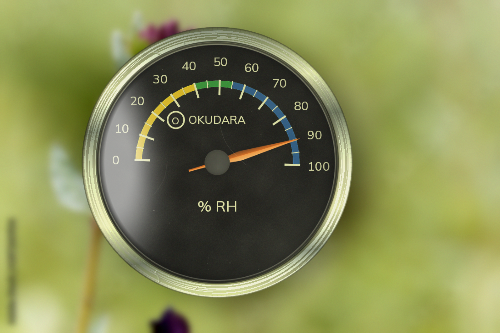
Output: **90** %
